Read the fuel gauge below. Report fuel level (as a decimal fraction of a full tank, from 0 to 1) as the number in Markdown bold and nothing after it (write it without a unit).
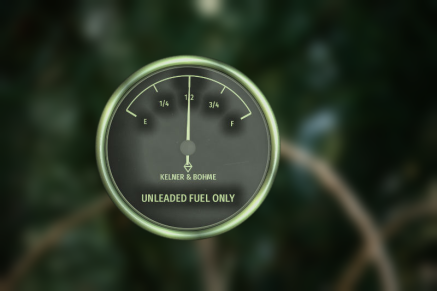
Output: **0.5**
